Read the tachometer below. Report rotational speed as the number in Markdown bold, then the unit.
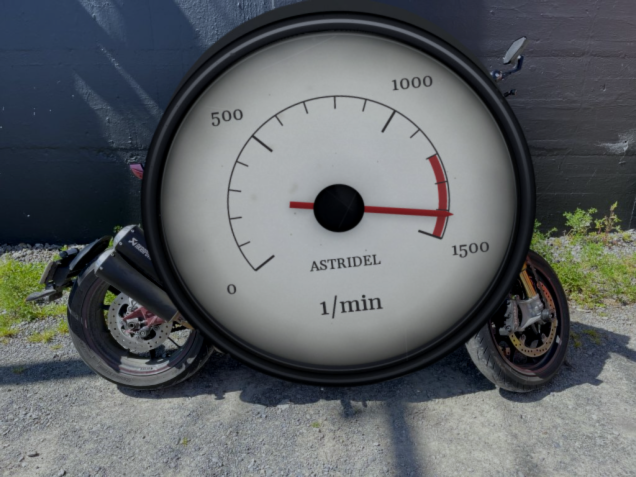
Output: **1400** rpm
